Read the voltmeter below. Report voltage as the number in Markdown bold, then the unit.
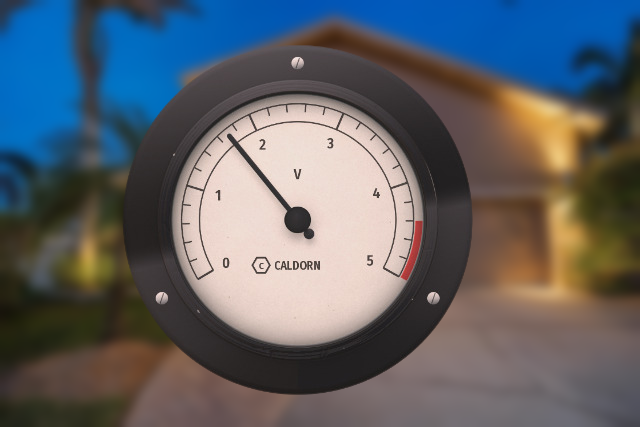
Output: **1.7** V
